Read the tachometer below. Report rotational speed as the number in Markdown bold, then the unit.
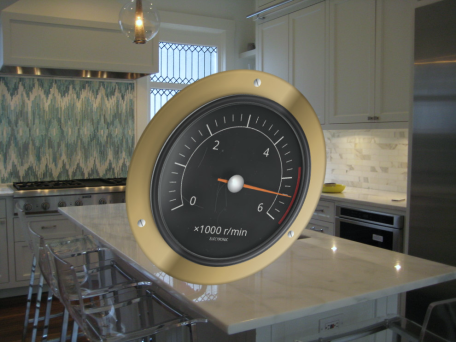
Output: **5400** rpm
